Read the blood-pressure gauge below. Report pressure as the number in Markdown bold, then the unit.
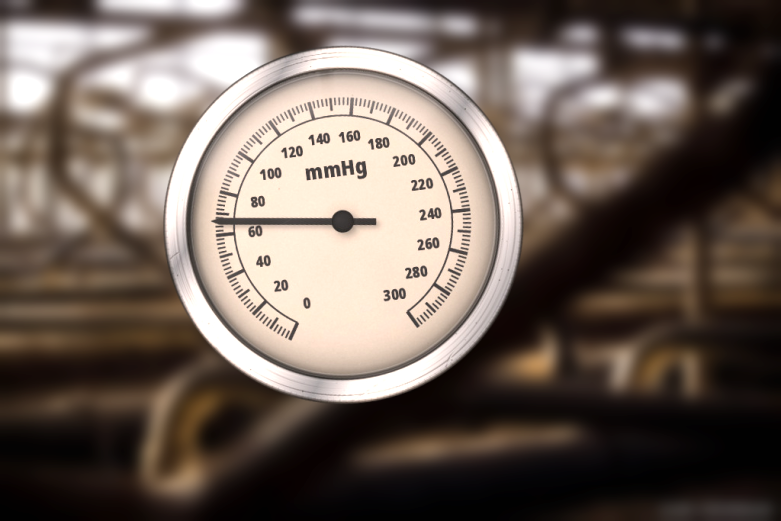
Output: **66** mmHg
